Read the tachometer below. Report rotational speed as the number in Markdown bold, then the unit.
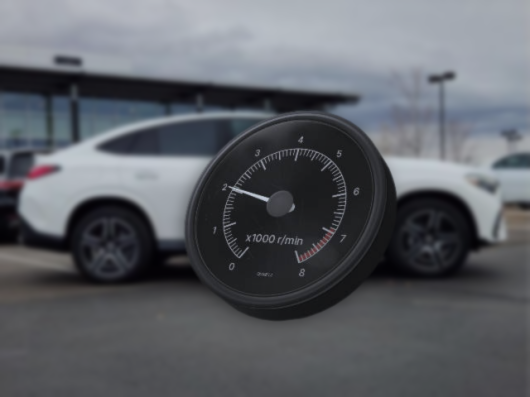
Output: **2000** rpm
